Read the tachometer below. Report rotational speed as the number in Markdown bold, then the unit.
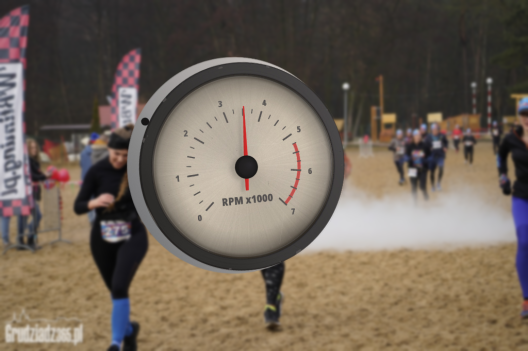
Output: **3500** rpm
